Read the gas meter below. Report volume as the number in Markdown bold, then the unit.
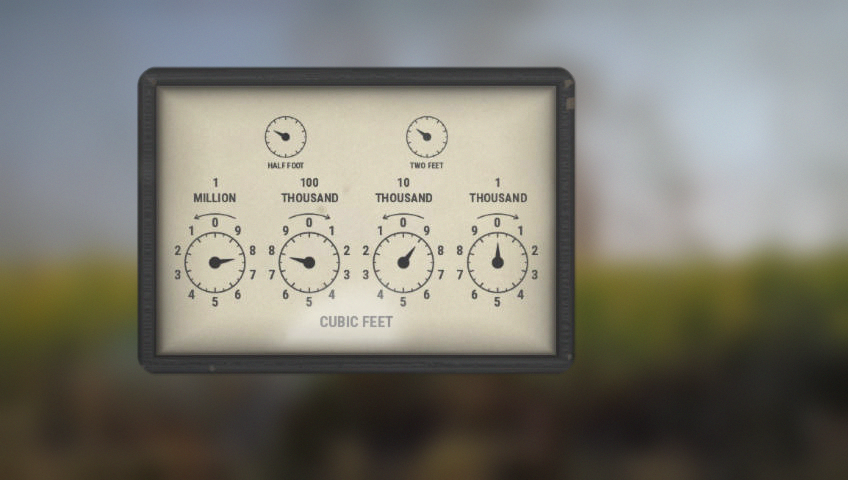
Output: **779000** ft³
